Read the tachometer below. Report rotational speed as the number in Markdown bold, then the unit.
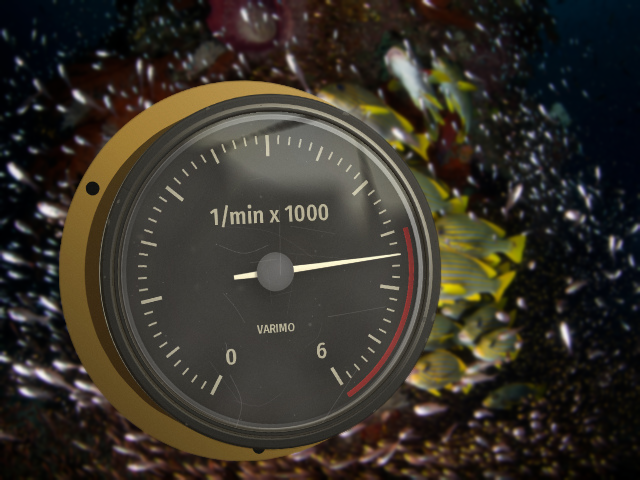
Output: **4700** rpm
